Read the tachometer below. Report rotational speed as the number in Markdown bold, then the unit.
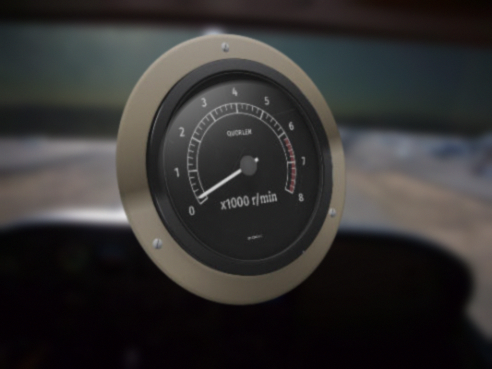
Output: **200** rpm
